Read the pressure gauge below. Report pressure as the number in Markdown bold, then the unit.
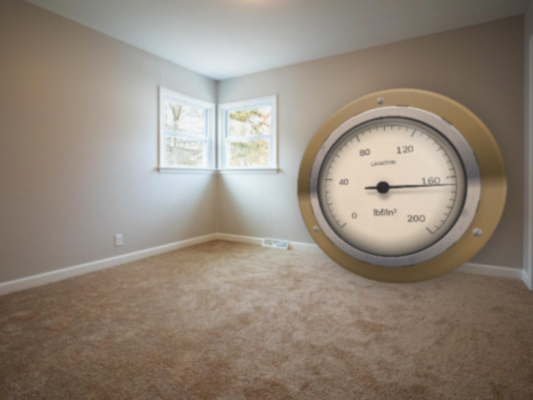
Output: **165** psi
